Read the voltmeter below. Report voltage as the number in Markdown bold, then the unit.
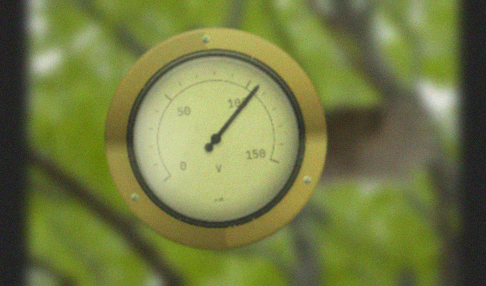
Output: **105** V
